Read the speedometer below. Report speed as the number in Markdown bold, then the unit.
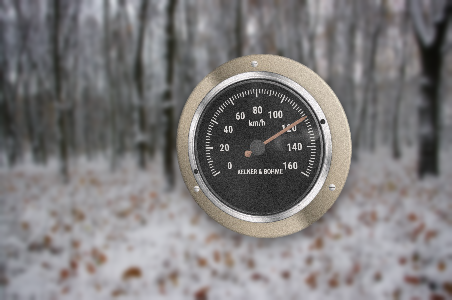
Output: **120** km/h
